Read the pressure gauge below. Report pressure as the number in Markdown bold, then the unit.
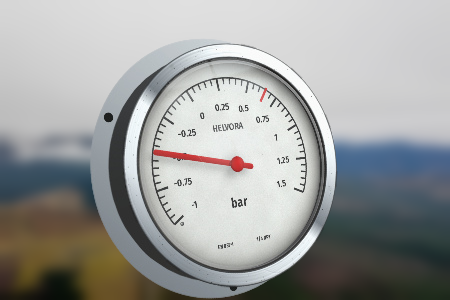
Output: **-0.5** bar
